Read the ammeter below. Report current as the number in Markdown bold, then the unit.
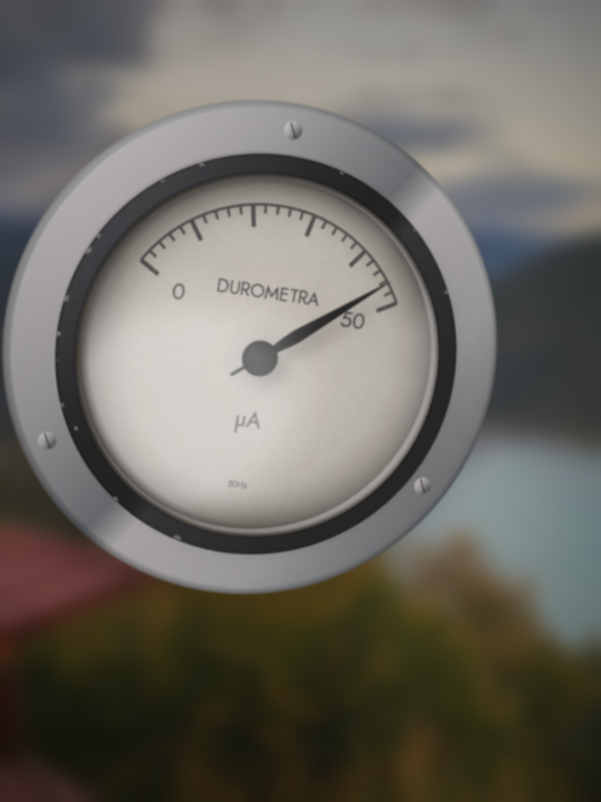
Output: **46** µA
